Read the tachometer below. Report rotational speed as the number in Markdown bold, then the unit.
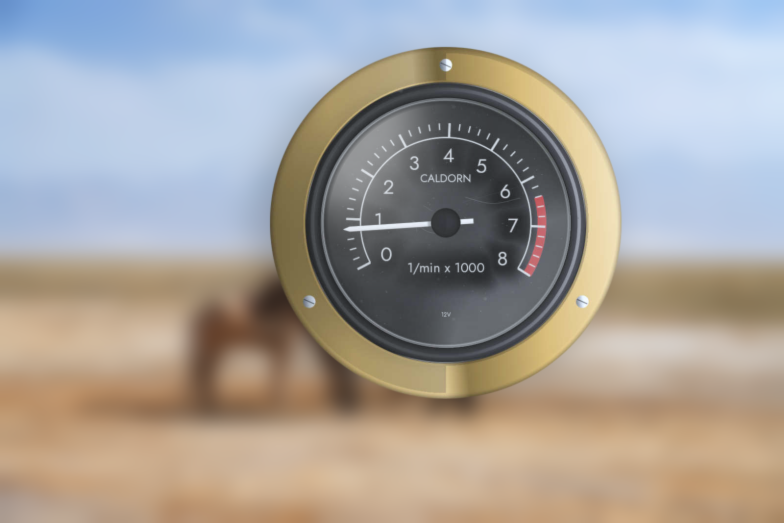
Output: **800** rpm
